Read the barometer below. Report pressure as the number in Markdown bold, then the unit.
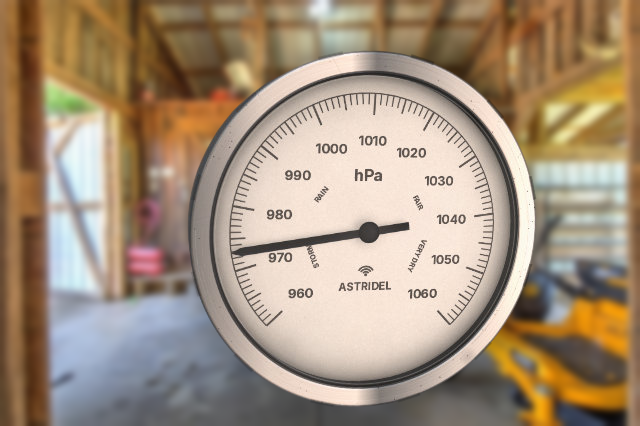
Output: **973** hPa
